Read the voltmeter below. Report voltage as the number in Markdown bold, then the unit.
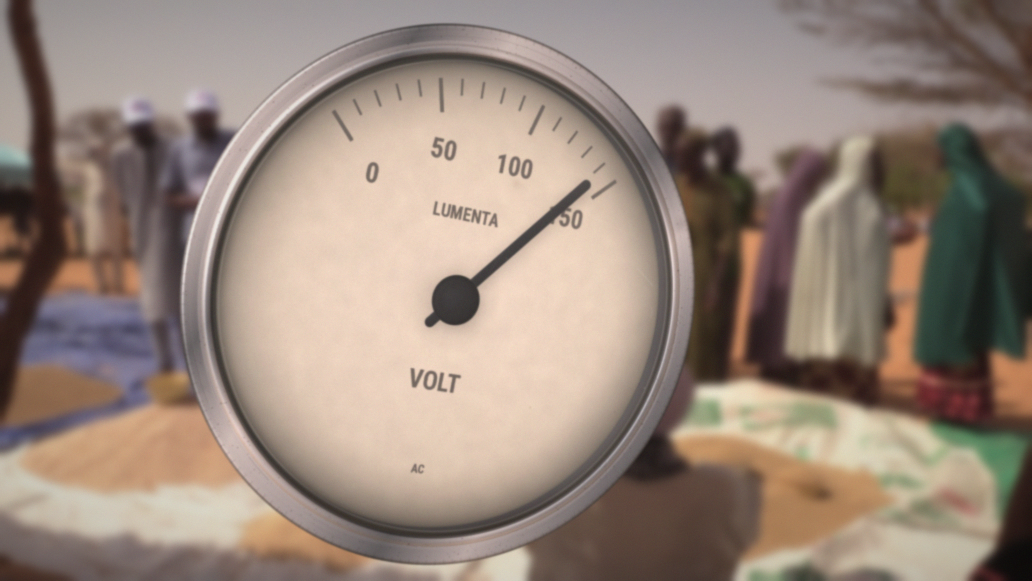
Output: **140** V
